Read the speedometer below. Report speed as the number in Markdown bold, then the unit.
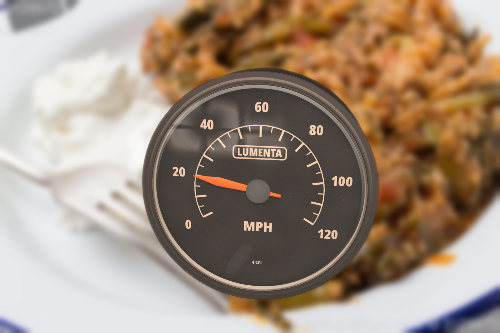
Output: **20** mph
